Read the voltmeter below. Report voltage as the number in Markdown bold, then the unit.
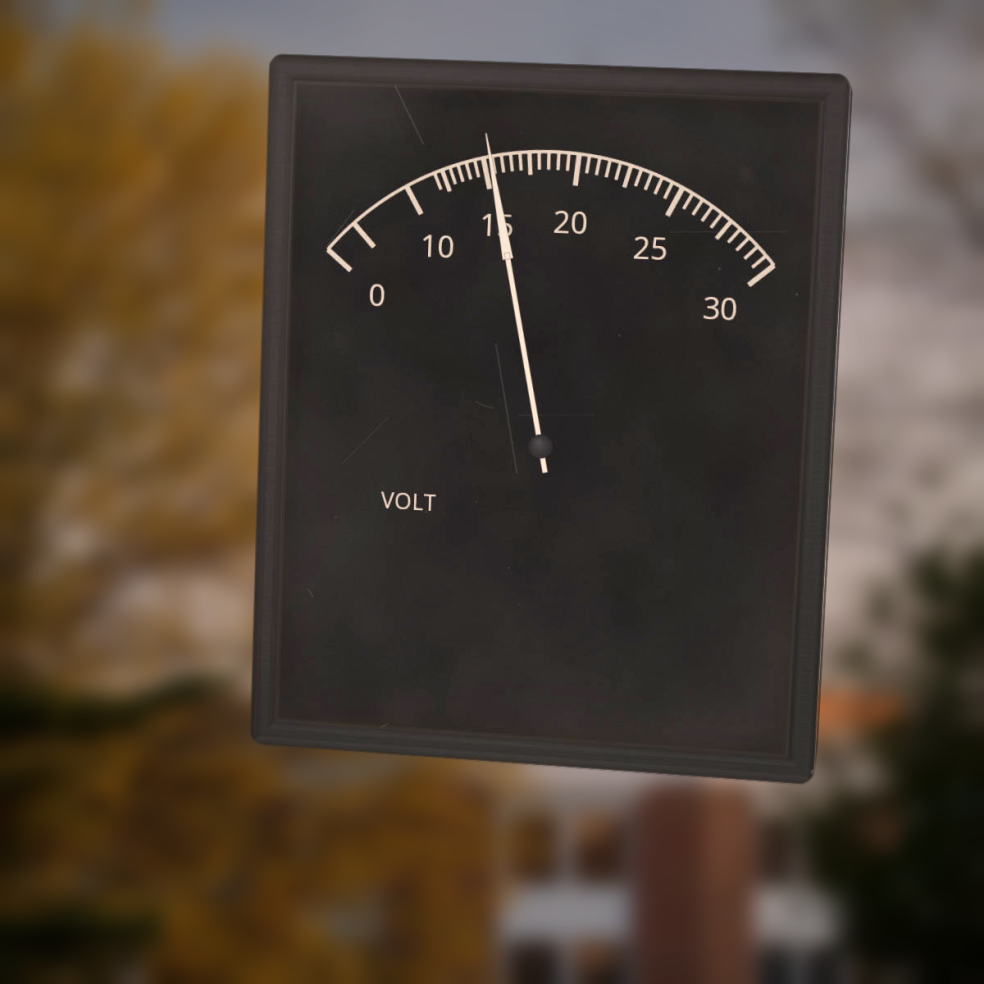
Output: **15.5** V
